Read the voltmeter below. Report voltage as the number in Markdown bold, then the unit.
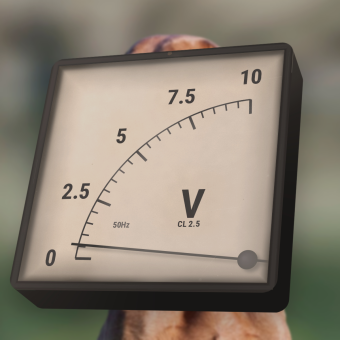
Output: **0.5** V
